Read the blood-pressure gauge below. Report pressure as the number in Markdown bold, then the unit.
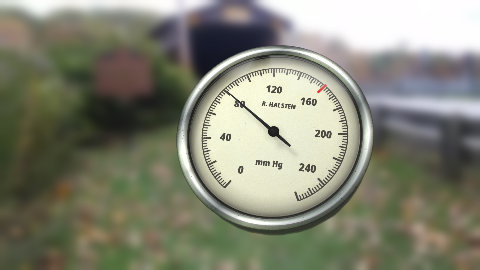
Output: **80** mmHg
